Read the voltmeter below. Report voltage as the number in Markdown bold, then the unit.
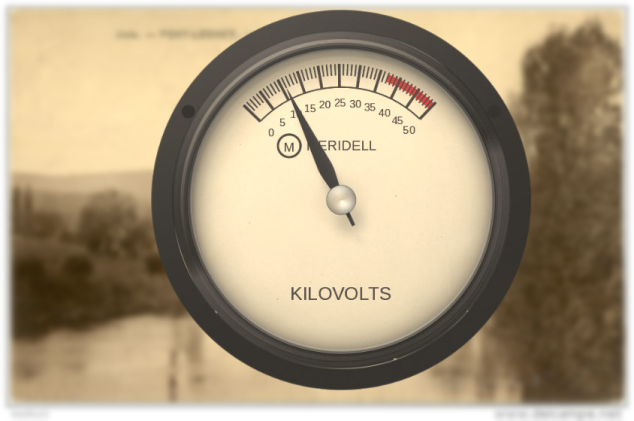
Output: **11** kV
